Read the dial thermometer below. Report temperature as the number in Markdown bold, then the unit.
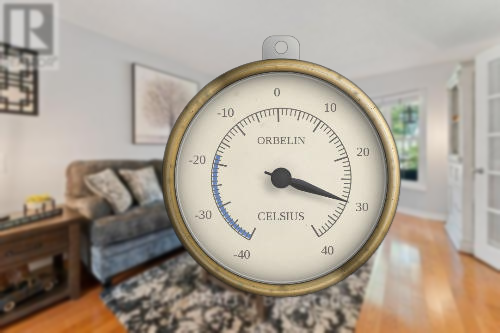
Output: **30** °C
